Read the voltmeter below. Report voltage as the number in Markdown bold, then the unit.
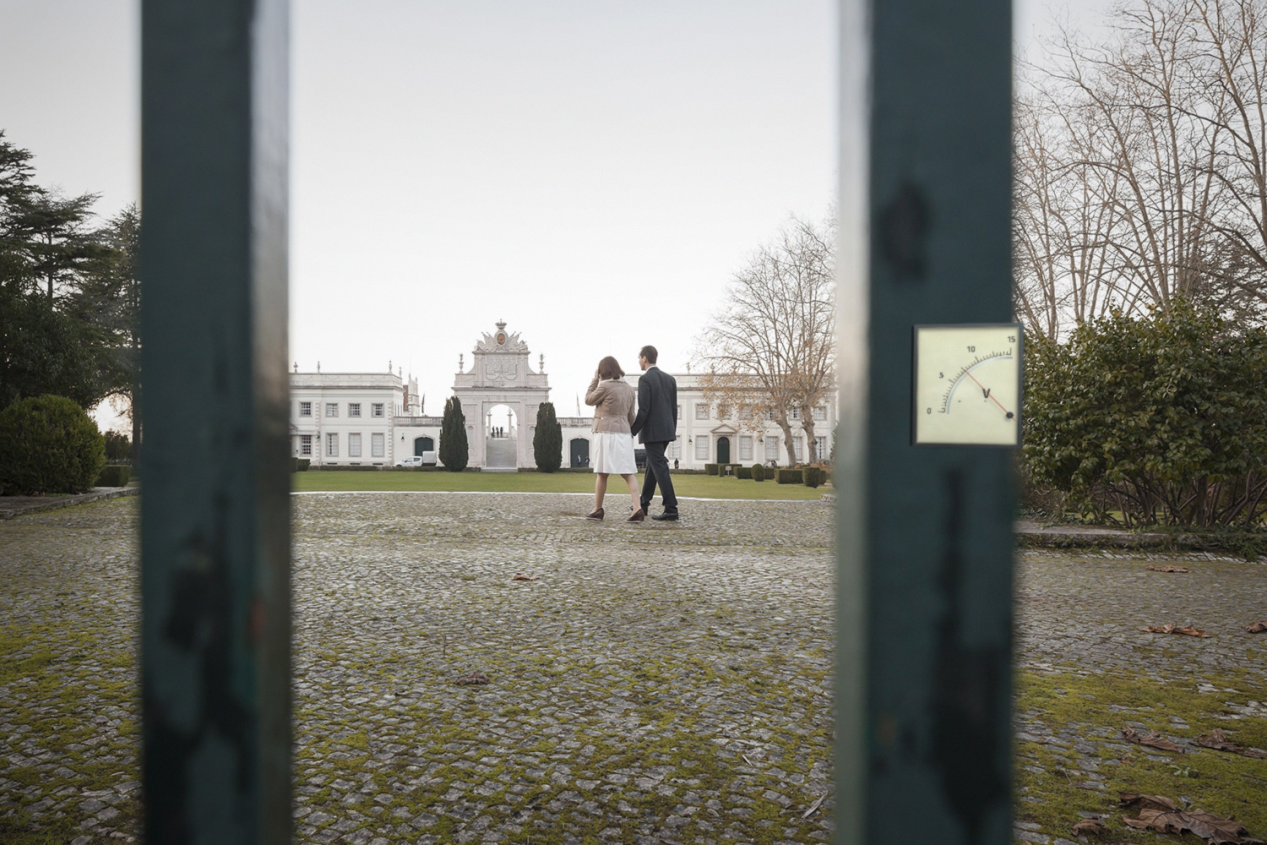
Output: **7.5** V
